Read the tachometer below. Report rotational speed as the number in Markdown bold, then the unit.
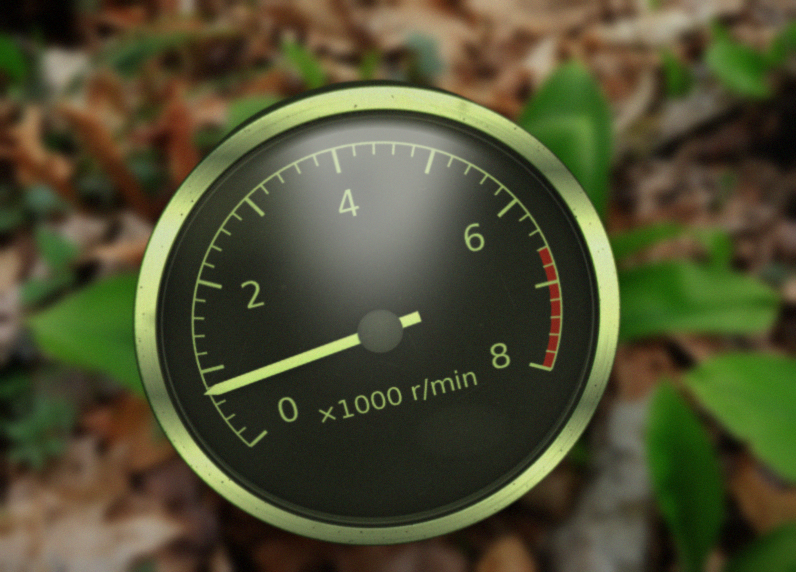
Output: **800** rpm
